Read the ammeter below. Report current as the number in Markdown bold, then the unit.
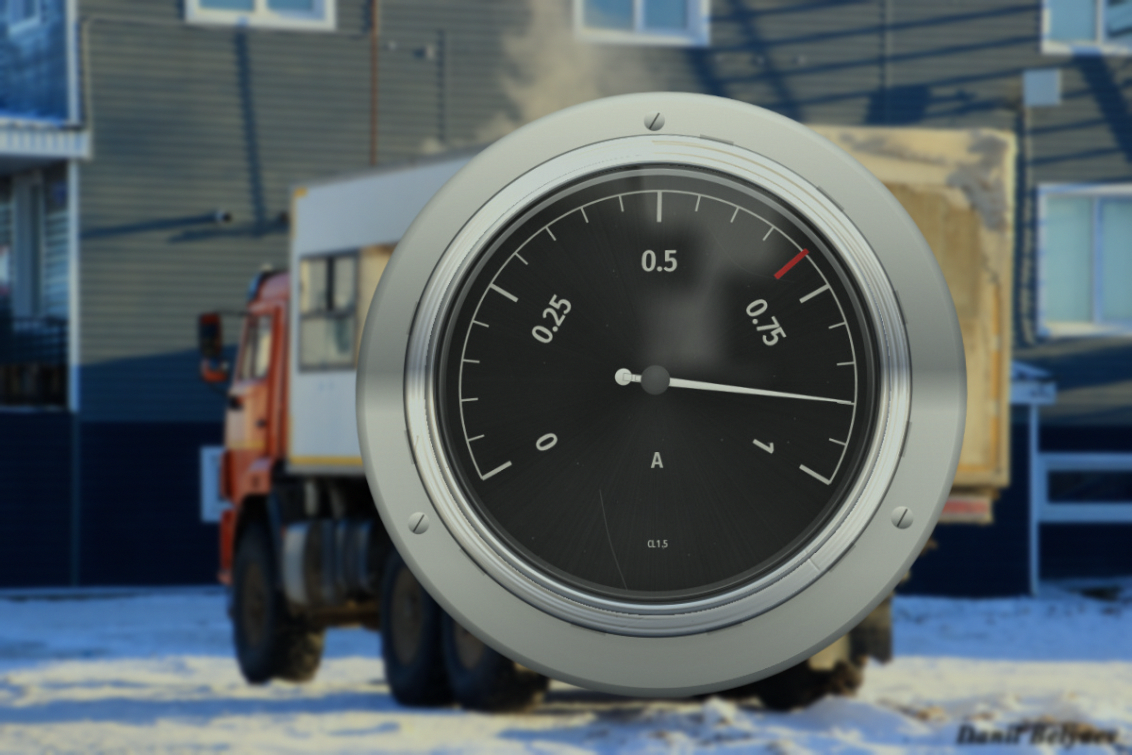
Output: **0.9** A
